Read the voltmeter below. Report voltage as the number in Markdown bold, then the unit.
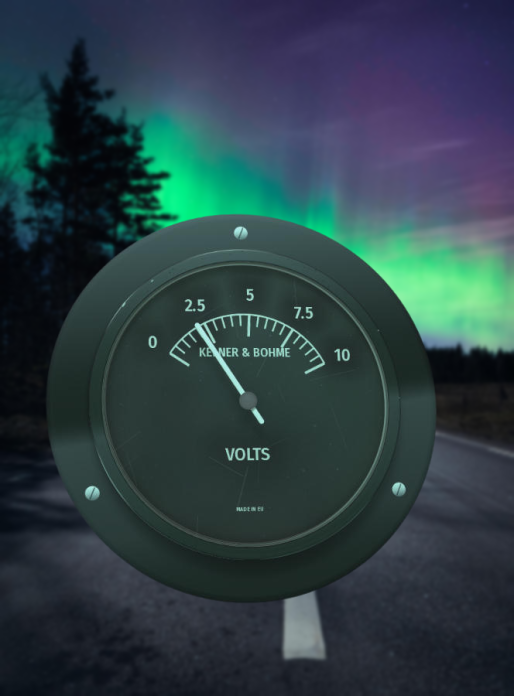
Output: **2** V
